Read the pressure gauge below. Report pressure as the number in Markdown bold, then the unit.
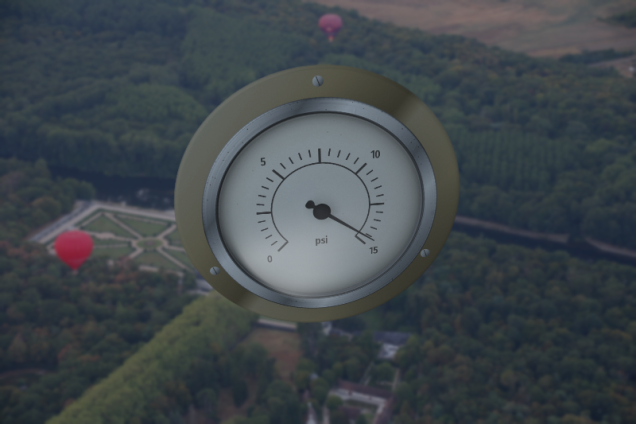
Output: **14.5** psi
